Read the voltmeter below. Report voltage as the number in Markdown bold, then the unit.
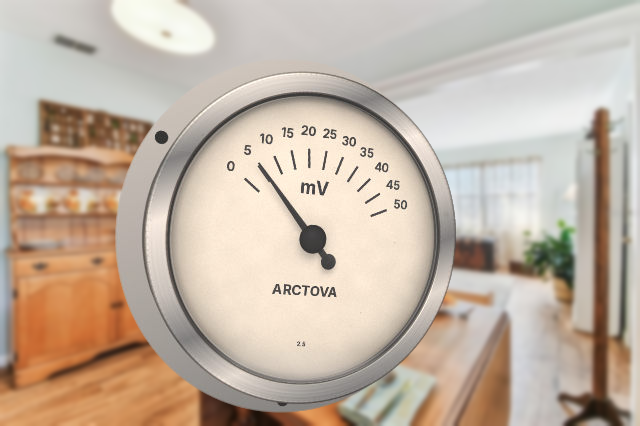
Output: **5** mV
